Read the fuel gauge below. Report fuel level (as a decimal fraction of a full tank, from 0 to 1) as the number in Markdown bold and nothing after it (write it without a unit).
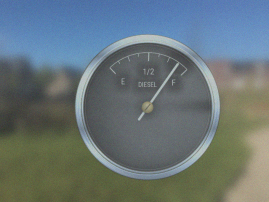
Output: **0.875**
